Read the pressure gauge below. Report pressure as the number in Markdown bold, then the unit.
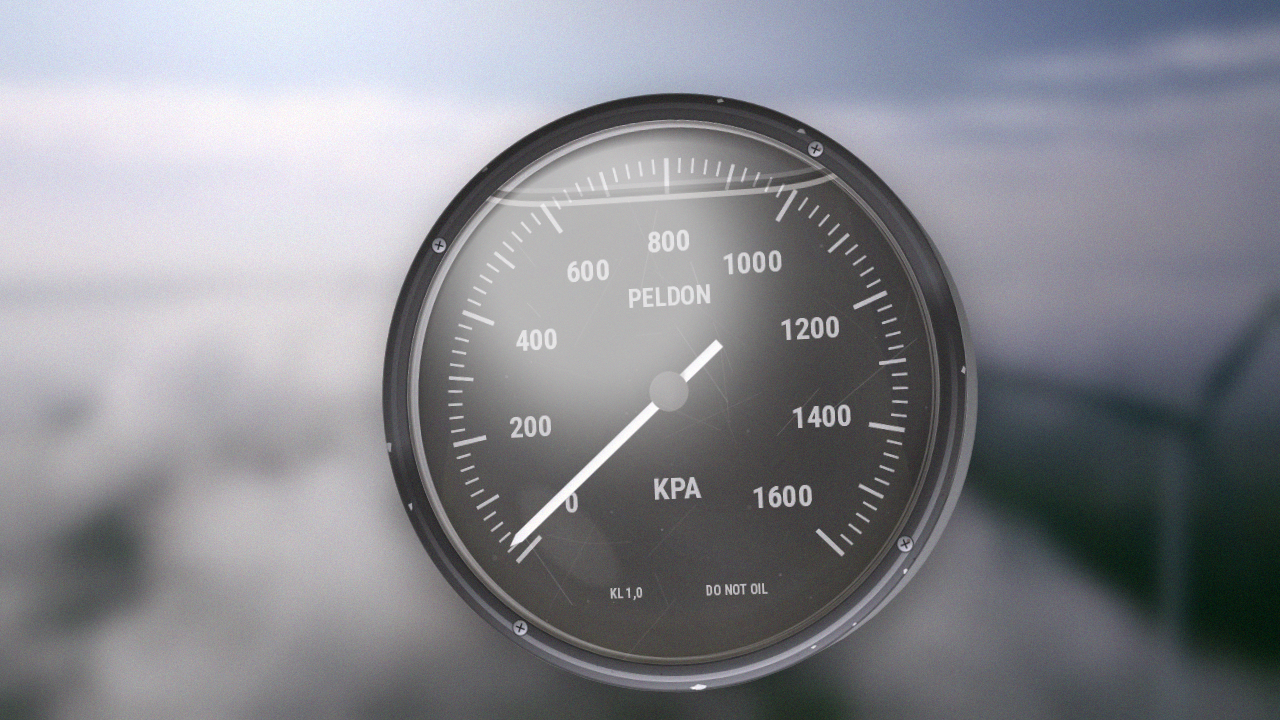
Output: **20** kPa
